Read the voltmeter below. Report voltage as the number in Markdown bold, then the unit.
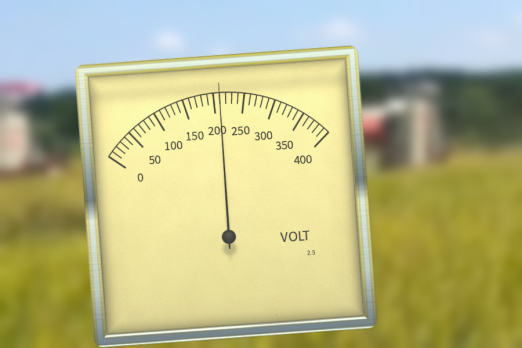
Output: **210** V
